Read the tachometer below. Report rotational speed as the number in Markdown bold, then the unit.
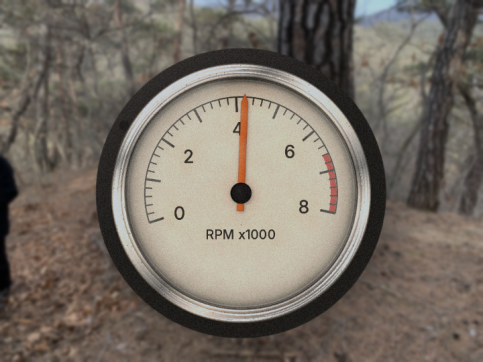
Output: **4200** rpm
